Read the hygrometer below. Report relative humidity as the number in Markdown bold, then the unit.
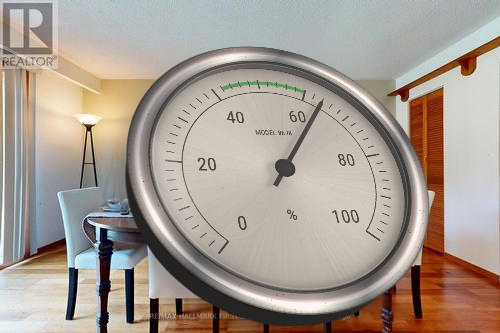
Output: **64** %
